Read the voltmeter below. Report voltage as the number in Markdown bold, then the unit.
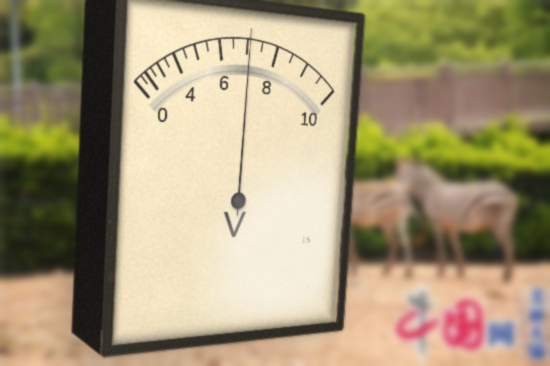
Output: **7** V
